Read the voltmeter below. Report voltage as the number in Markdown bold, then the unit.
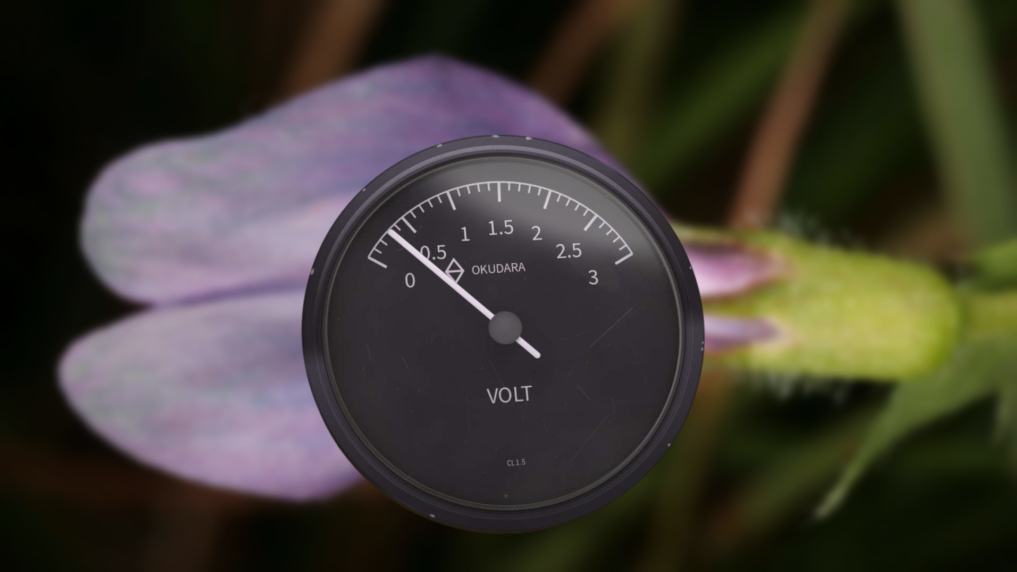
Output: **0.3** V
